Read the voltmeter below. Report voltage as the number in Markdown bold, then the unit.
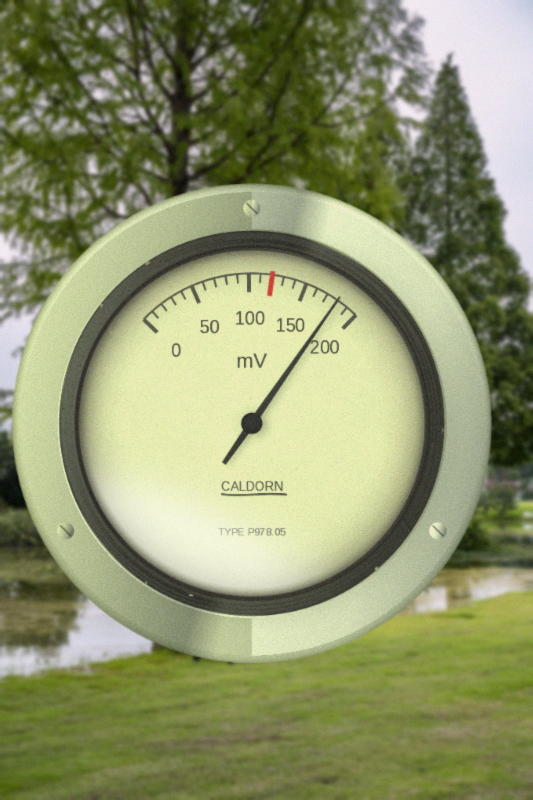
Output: **180** mV
